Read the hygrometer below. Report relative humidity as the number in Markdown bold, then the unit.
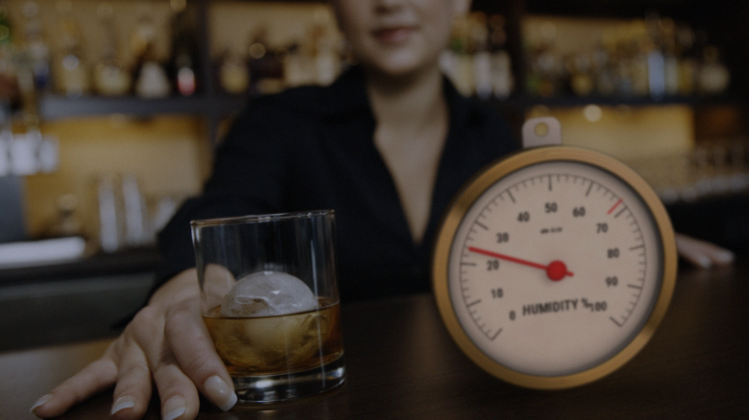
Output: **24** %
